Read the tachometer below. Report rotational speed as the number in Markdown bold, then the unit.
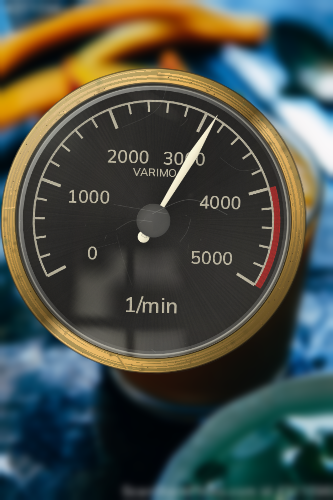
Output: **3100** rpm
